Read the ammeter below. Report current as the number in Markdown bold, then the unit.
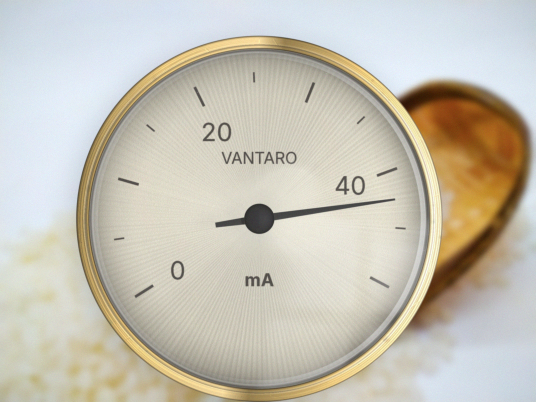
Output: **42.5** mA
